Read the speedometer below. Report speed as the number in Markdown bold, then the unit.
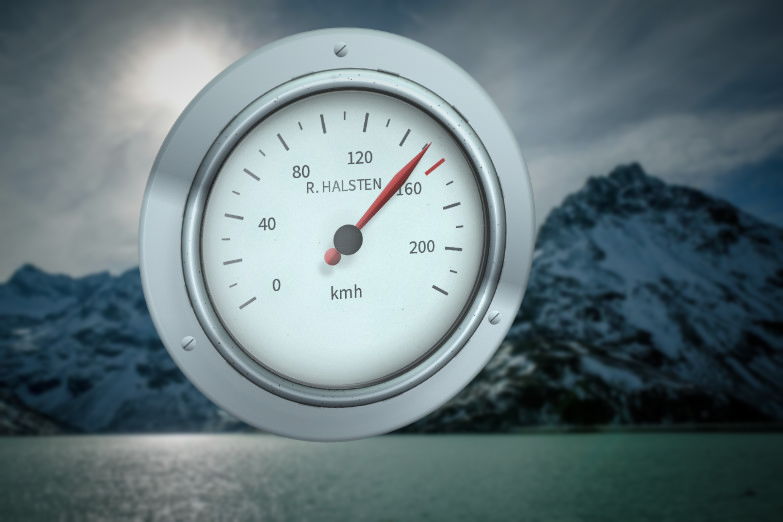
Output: **150** km/h
